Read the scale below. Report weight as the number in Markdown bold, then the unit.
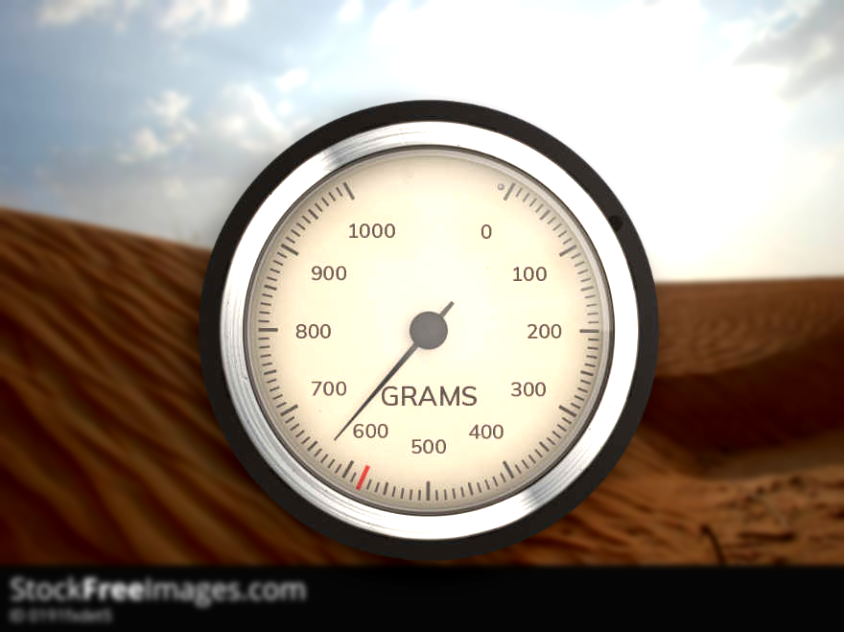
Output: **635** g
